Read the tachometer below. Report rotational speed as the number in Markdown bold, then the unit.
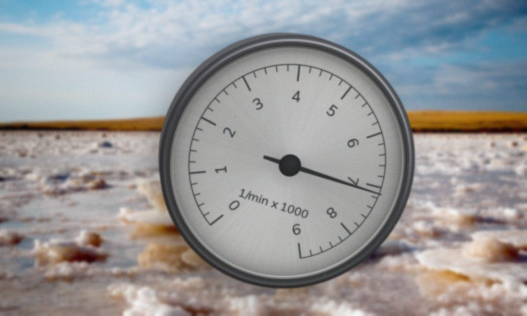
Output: **7100** rpm
